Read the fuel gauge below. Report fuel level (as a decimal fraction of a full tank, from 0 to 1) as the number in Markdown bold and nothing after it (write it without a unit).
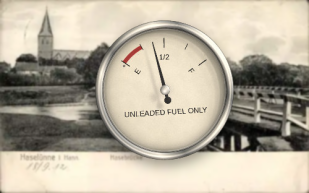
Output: **0.375**
